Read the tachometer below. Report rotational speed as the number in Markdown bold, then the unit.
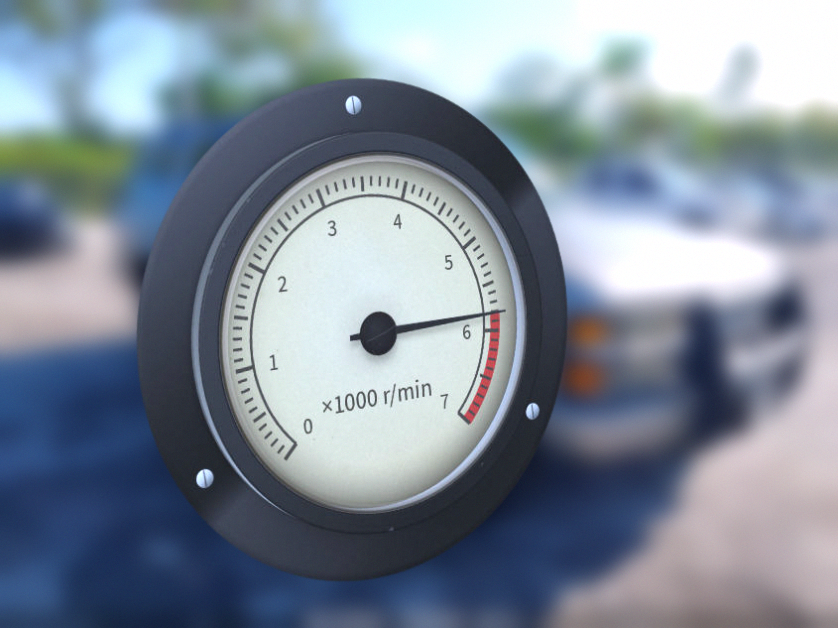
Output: **5800** rpm
